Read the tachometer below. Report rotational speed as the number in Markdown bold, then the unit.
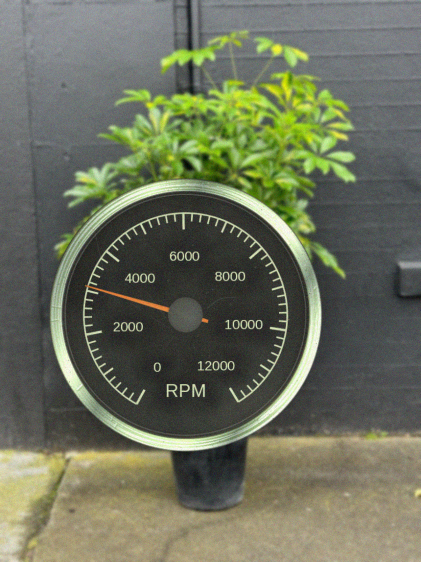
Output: **3100** rpm
